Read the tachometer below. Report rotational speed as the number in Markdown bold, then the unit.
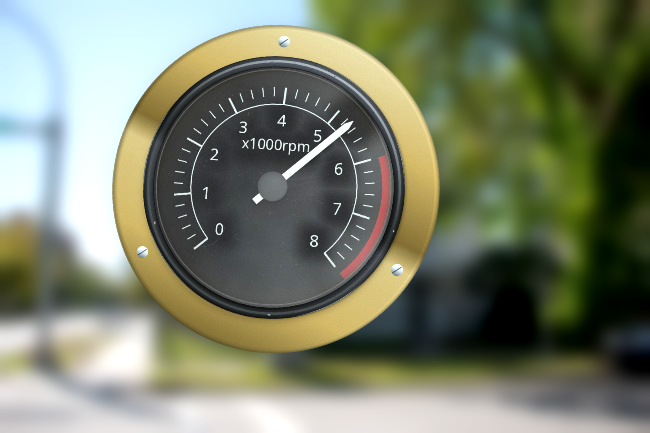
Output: **5300** rpm
